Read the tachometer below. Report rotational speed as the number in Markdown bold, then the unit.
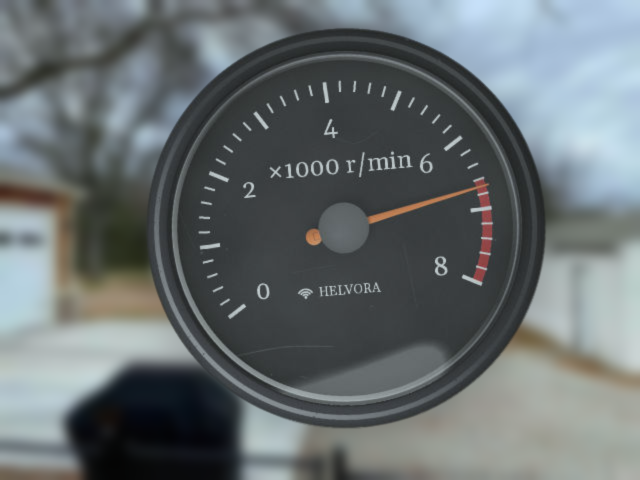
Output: **6700** rpm
